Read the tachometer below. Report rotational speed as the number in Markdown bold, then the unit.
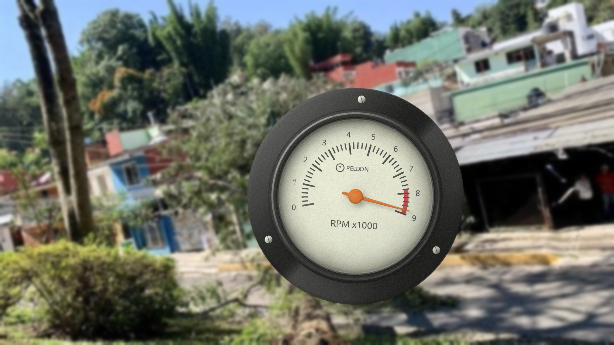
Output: **8800** rpm
